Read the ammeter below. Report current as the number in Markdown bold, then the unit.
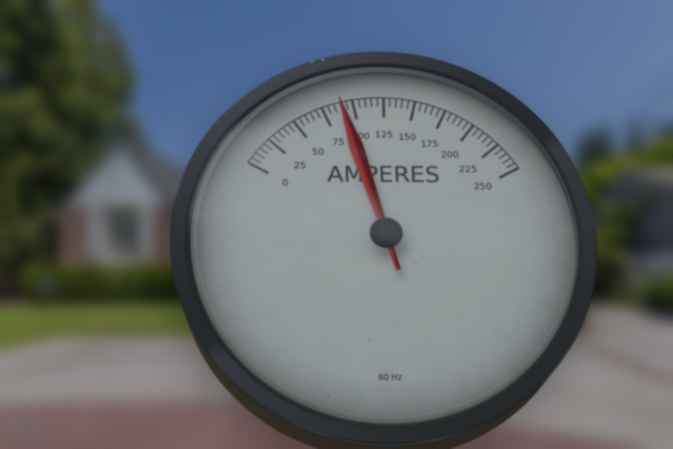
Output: **90** A
